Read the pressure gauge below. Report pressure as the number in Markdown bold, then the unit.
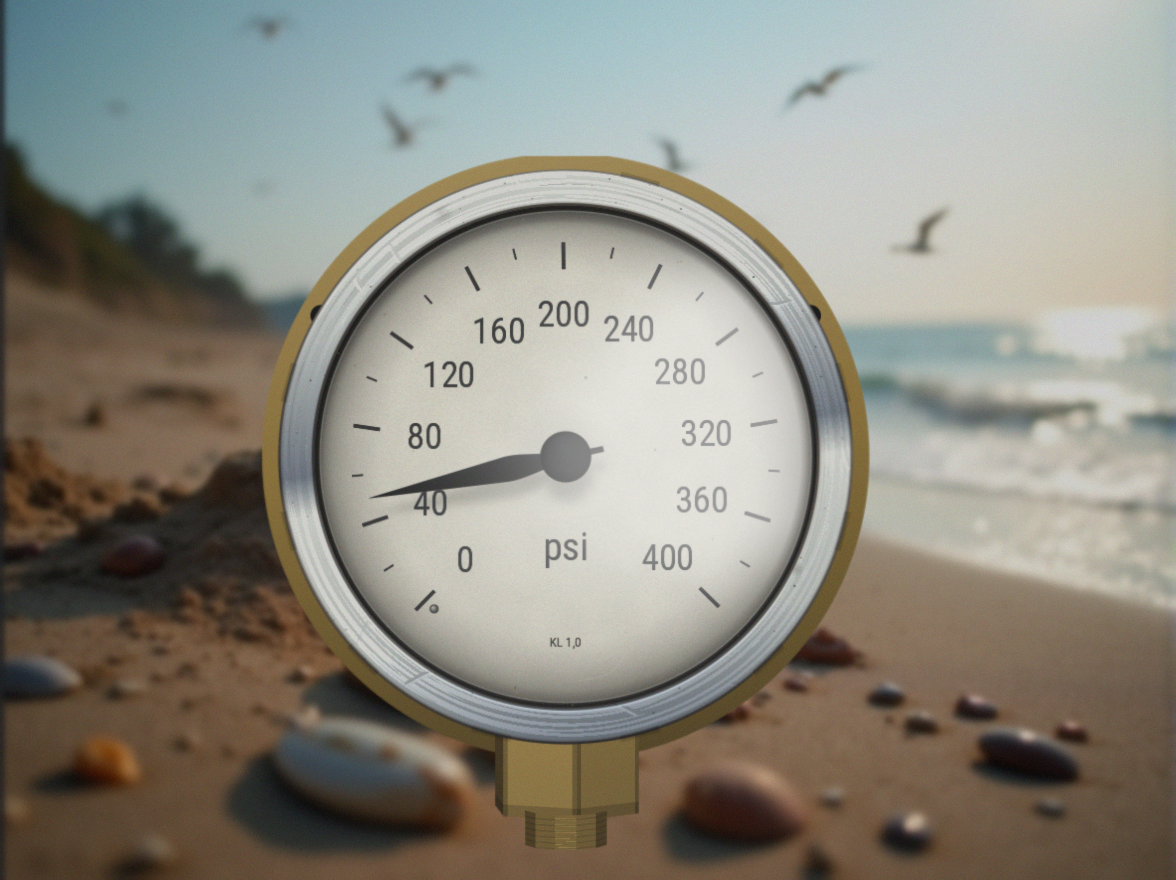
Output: **50** psi
